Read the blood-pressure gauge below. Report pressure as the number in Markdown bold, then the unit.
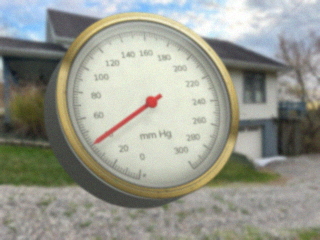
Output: **40** mmHg
